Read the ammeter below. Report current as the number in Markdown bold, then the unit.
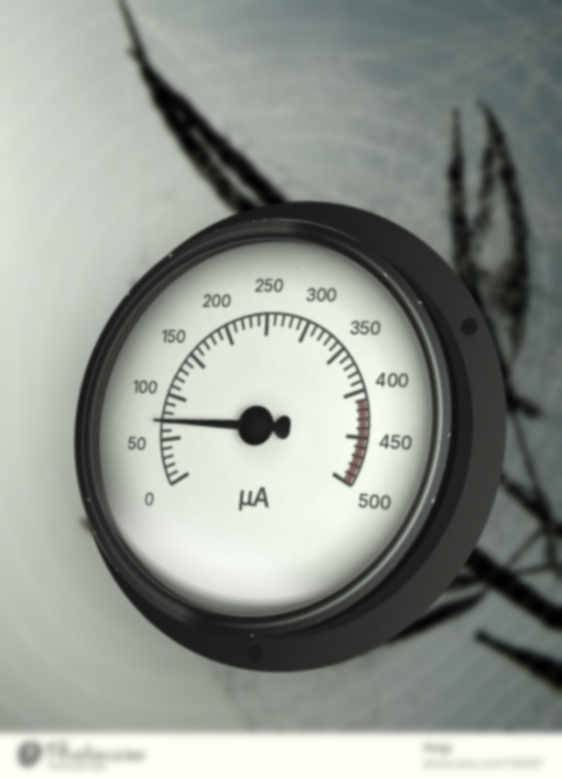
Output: **70** µA
